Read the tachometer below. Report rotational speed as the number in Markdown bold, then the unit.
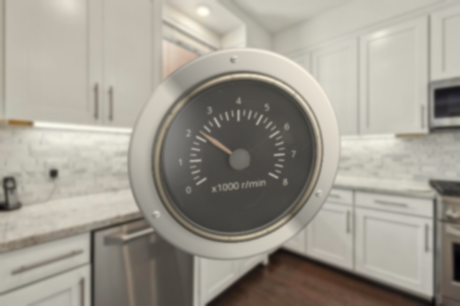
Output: **2250** rpm
